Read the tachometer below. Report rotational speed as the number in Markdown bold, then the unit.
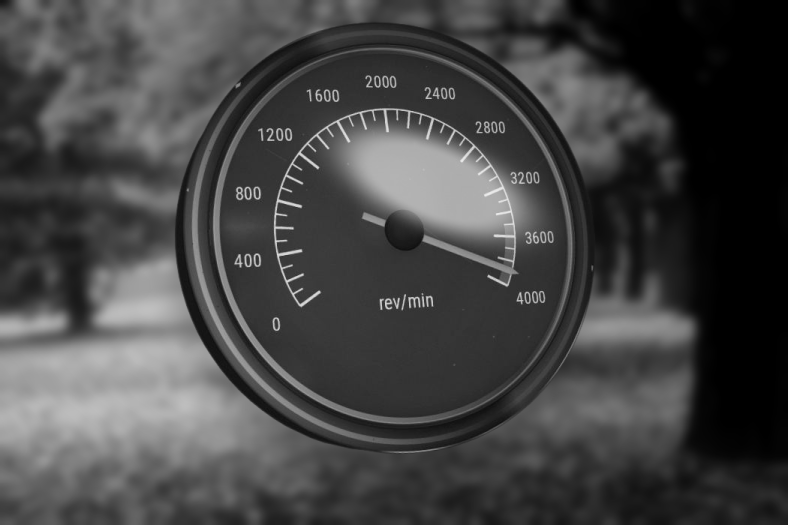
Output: **3900** rpm
